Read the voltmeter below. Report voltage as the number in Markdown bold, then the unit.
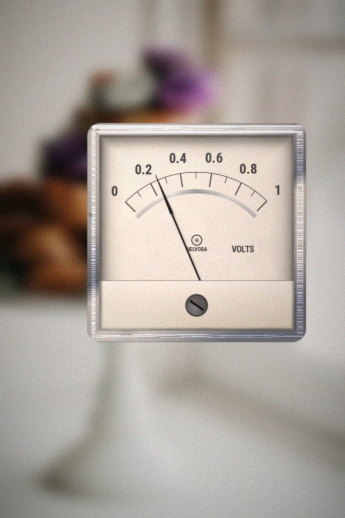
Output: **0.25** V
